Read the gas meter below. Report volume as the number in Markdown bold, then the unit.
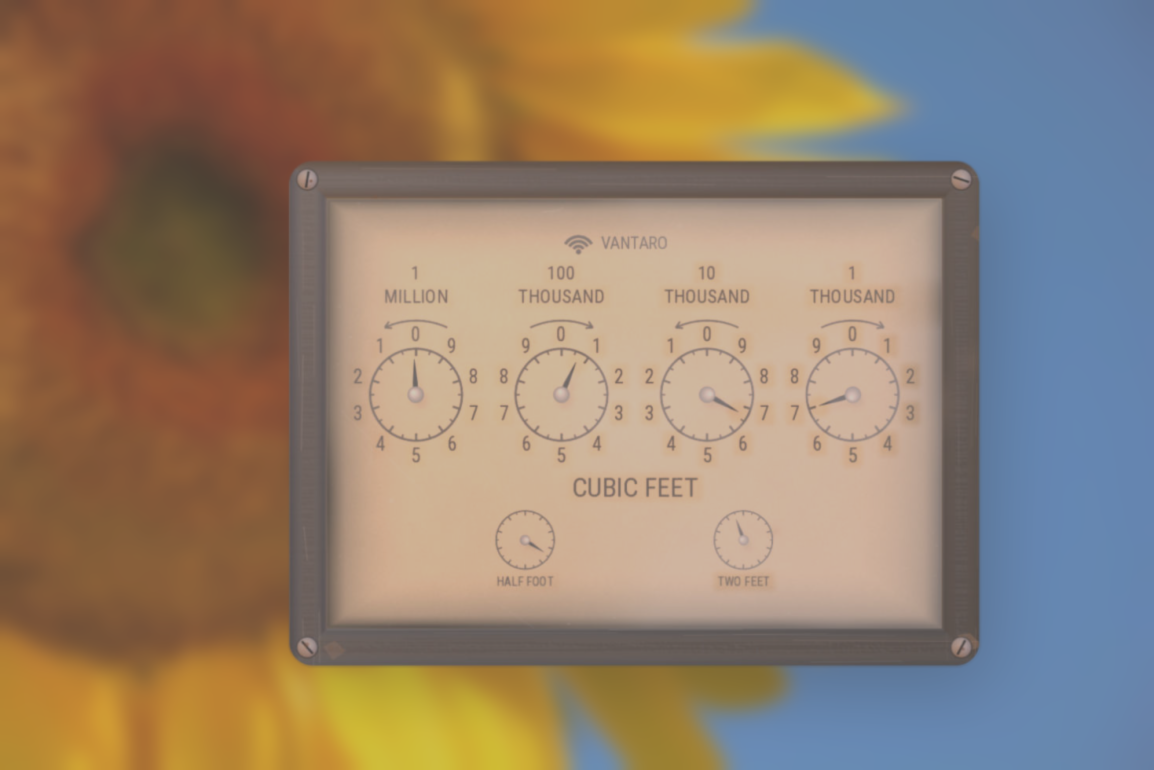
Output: **6700** ft³
